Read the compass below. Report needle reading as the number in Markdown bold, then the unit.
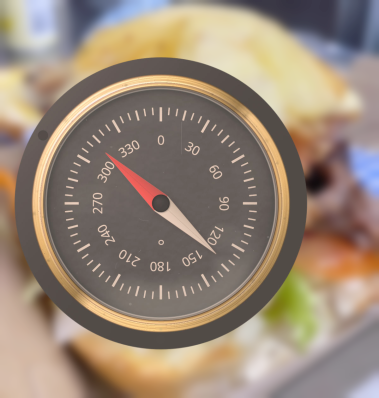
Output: **312.5** °
